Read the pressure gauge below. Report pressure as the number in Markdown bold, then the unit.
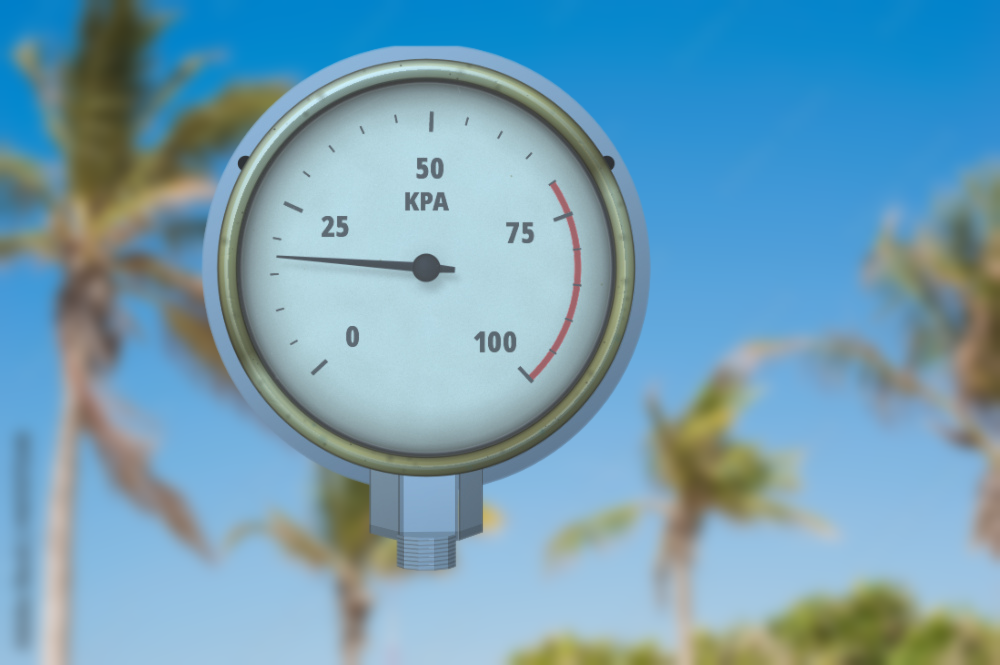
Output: **17.5** kPa
